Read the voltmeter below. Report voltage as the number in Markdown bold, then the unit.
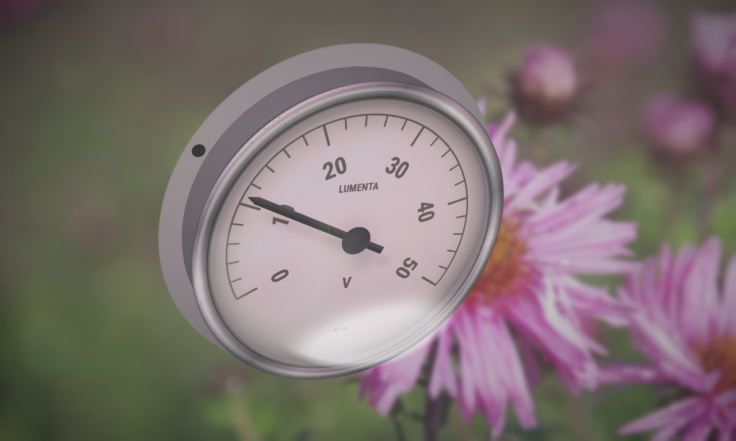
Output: **11** V
